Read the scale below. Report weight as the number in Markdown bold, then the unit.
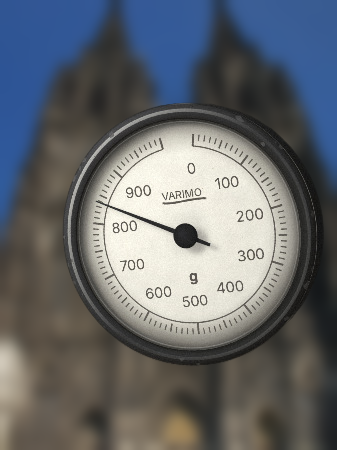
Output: **840** g
